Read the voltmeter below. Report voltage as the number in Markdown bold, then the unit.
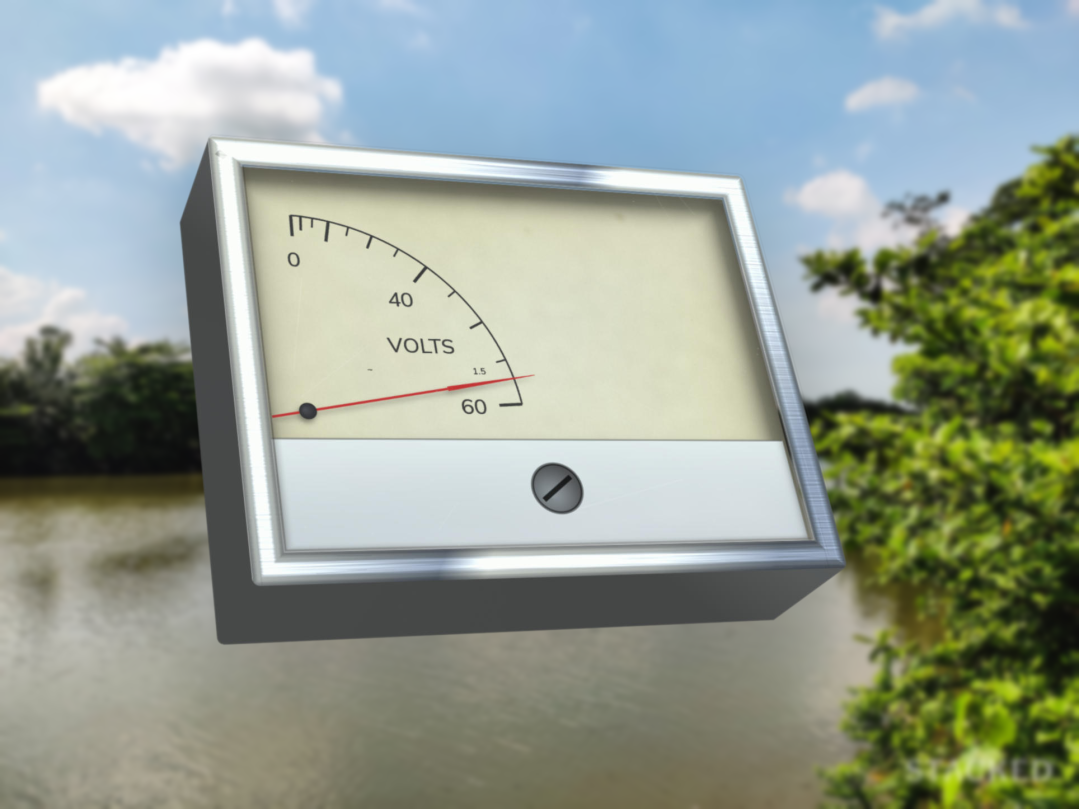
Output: **57.5** V
